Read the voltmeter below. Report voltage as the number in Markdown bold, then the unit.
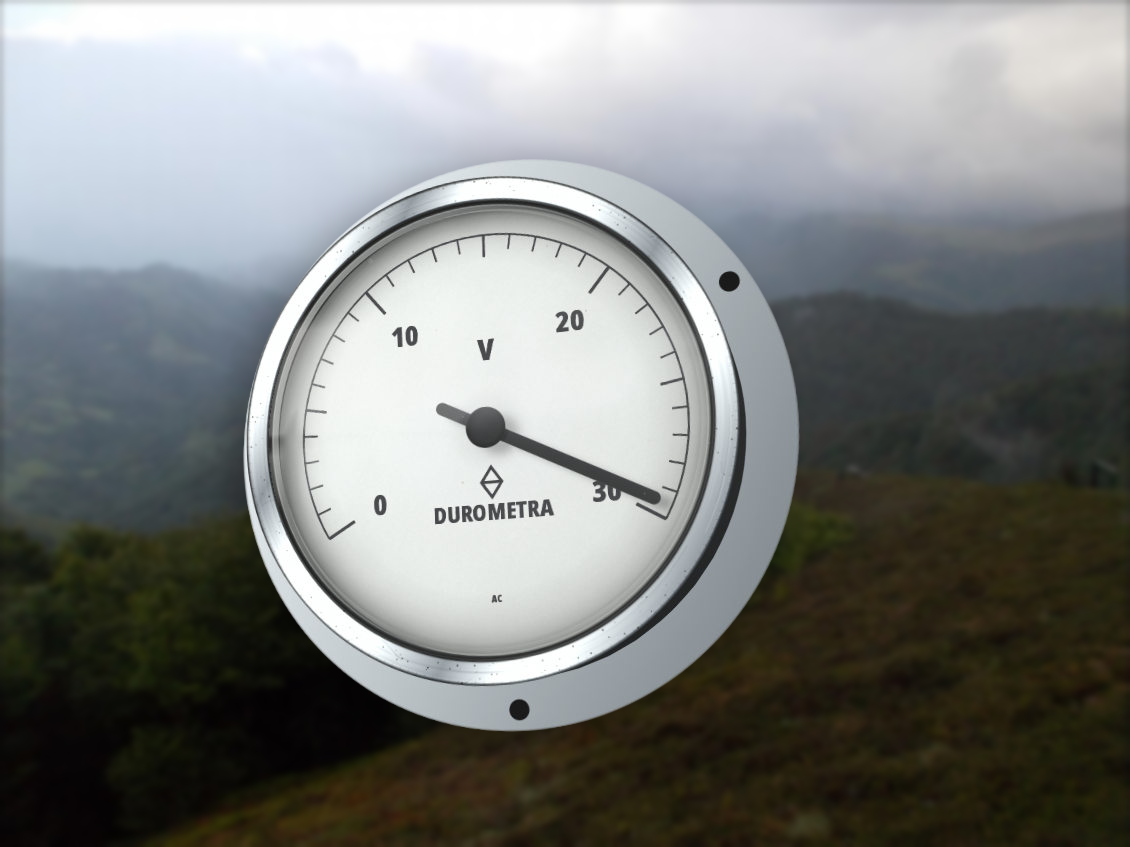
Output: **29.5** V
